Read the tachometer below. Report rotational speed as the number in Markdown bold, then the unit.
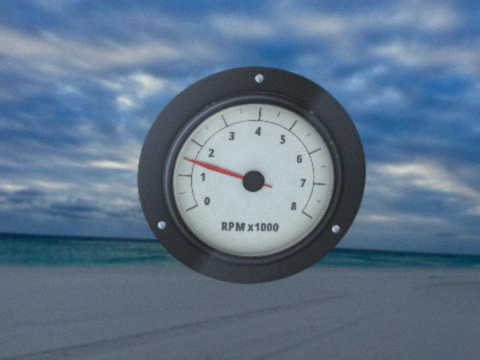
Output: **1500** rpm
